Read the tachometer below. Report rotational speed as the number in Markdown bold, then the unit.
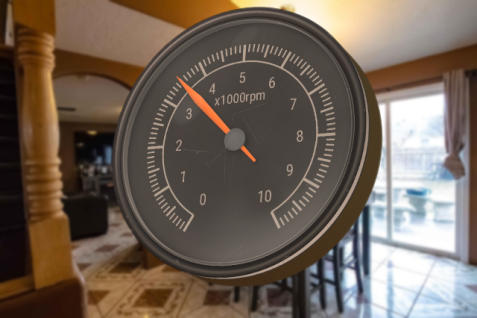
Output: **3500** rpm
